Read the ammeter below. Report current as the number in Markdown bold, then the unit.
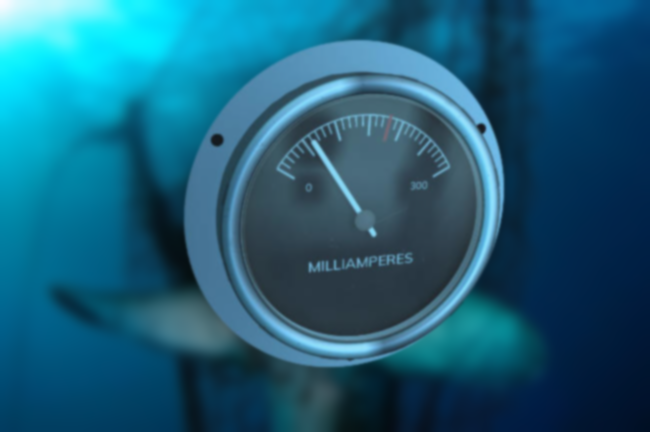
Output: **60** mA
